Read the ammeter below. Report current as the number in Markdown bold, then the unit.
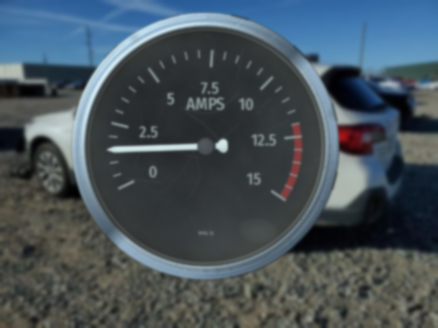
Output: **1.5** A
